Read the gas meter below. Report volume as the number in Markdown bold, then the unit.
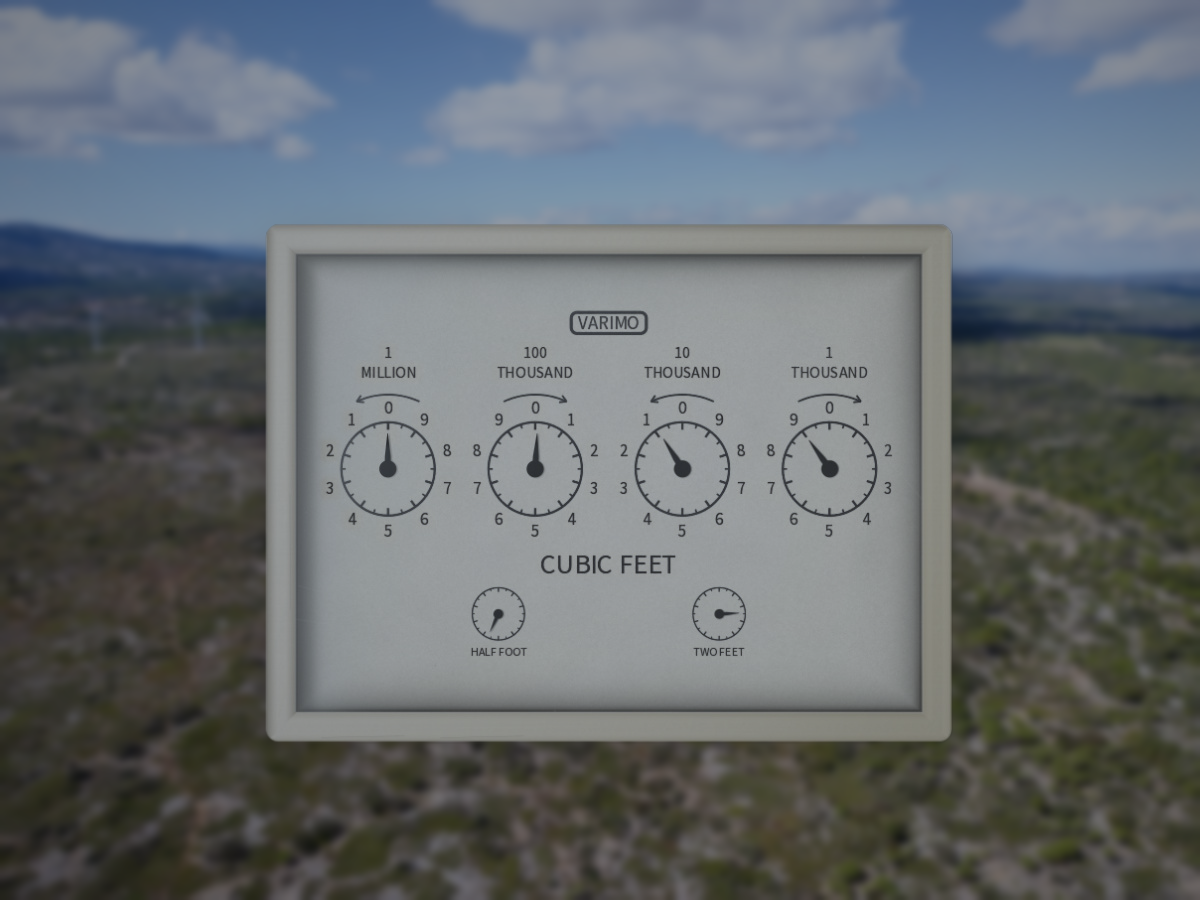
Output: **900** ft³
